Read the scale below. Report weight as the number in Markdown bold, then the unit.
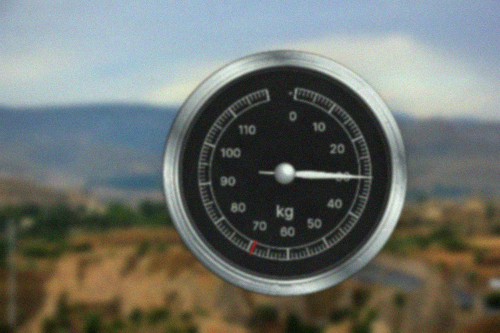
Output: **30** kg
